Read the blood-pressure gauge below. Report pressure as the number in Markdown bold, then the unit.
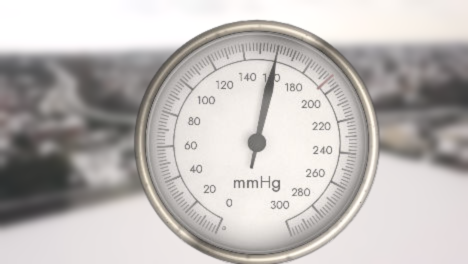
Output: **160** mmHg
